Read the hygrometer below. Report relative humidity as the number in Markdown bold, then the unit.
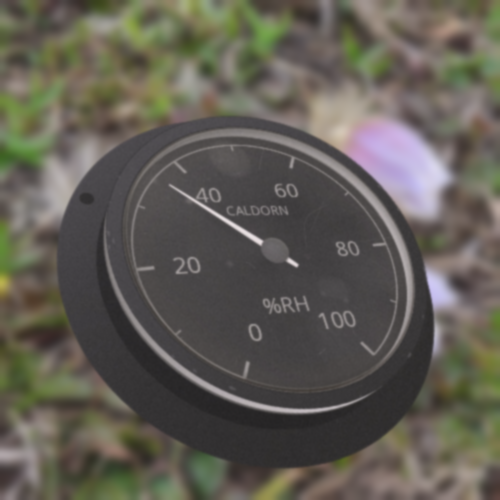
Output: **35** %
